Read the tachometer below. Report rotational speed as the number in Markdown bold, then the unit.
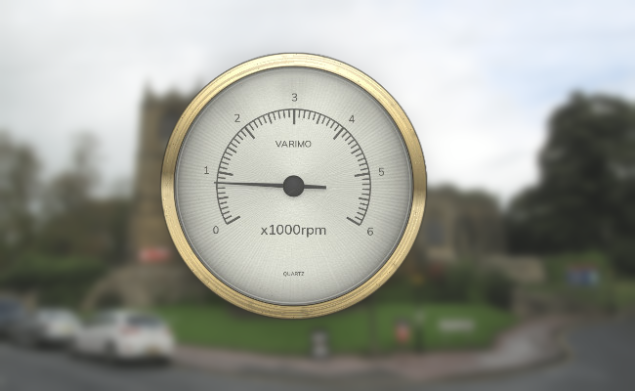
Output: **800** rpm
